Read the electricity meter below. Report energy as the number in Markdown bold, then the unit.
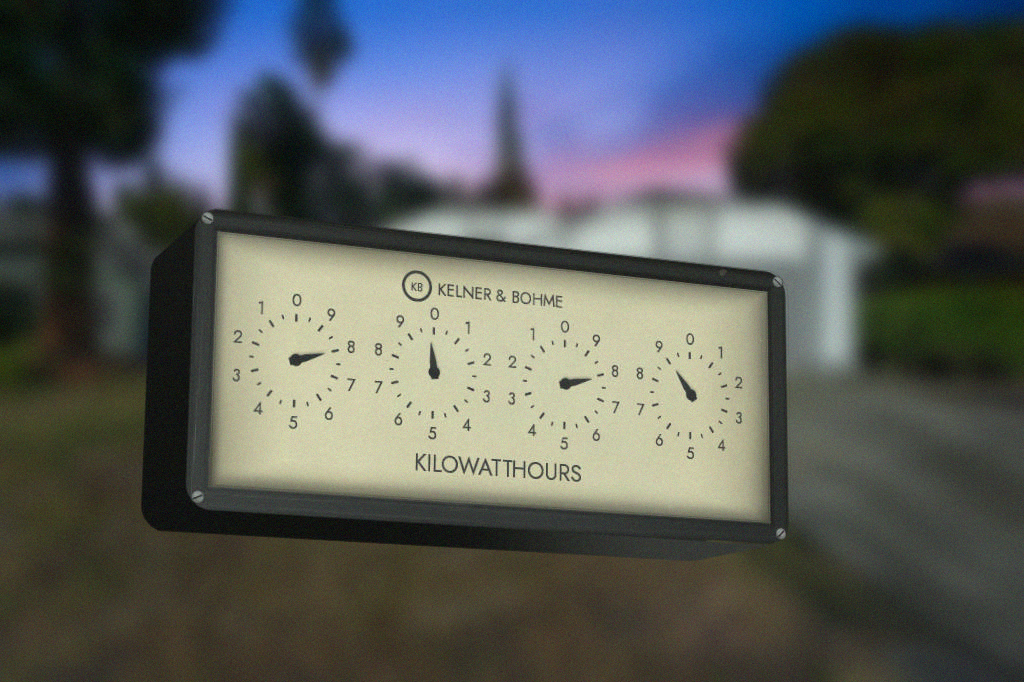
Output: **7979** kWh
